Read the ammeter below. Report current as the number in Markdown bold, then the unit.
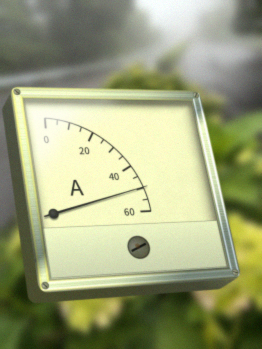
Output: **50** A
